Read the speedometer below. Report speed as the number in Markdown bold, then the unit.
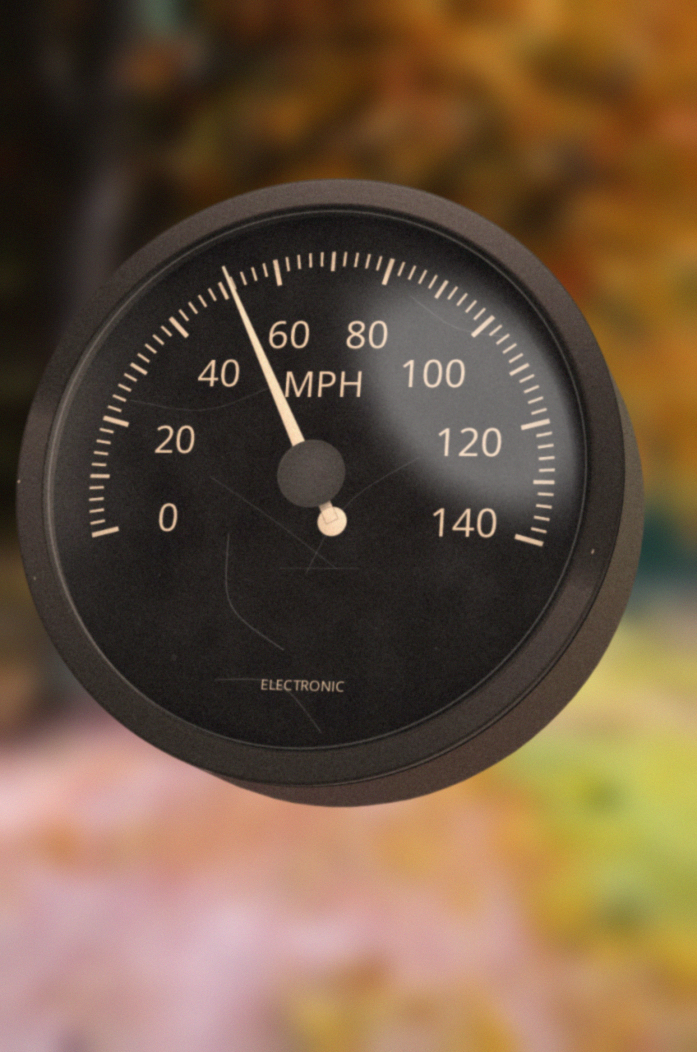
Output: **52** mph
